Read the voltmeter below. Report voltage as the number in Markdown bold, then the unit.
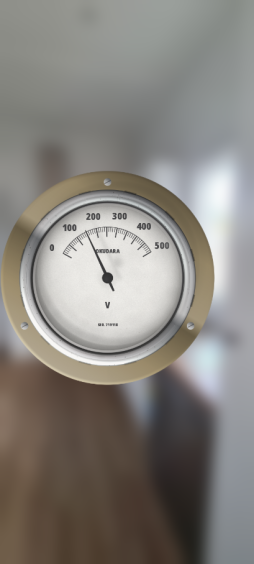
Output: **150** V
